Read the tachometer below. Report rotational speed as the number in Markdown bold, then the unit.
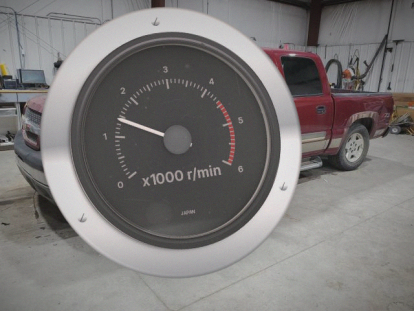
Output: **1400** rpm
